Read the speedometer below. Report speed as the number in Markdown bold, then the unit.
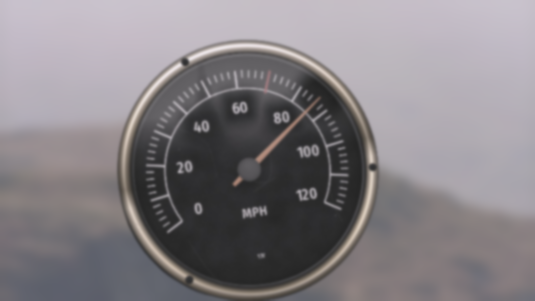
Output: **86** mph
